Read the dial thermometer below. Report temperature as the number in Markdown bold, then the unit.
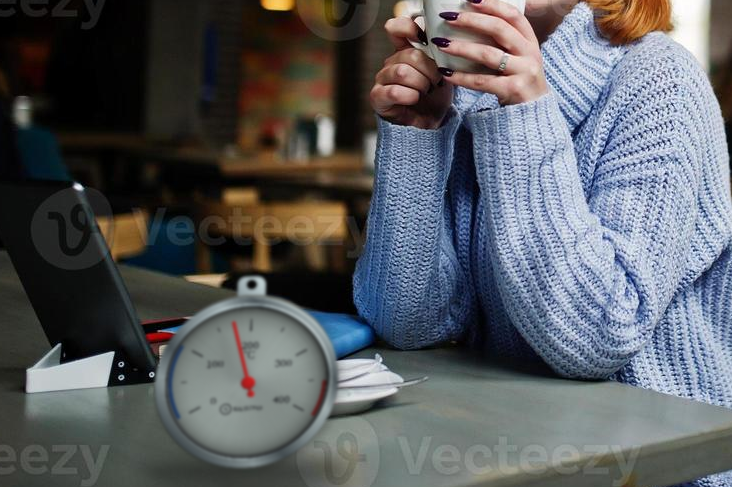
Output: **175** °C
